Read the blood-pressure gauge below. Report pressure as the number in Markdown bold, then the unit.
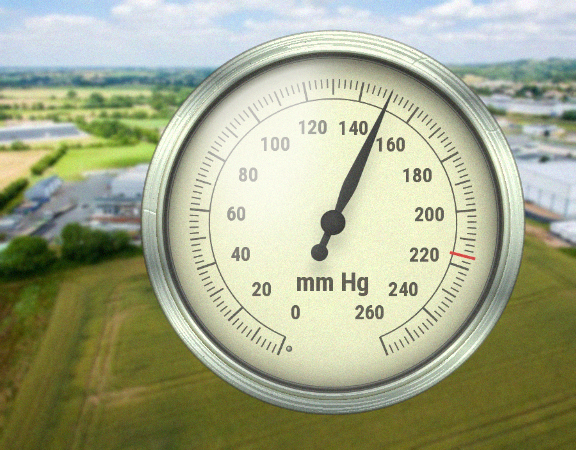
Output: **150** mmHg
